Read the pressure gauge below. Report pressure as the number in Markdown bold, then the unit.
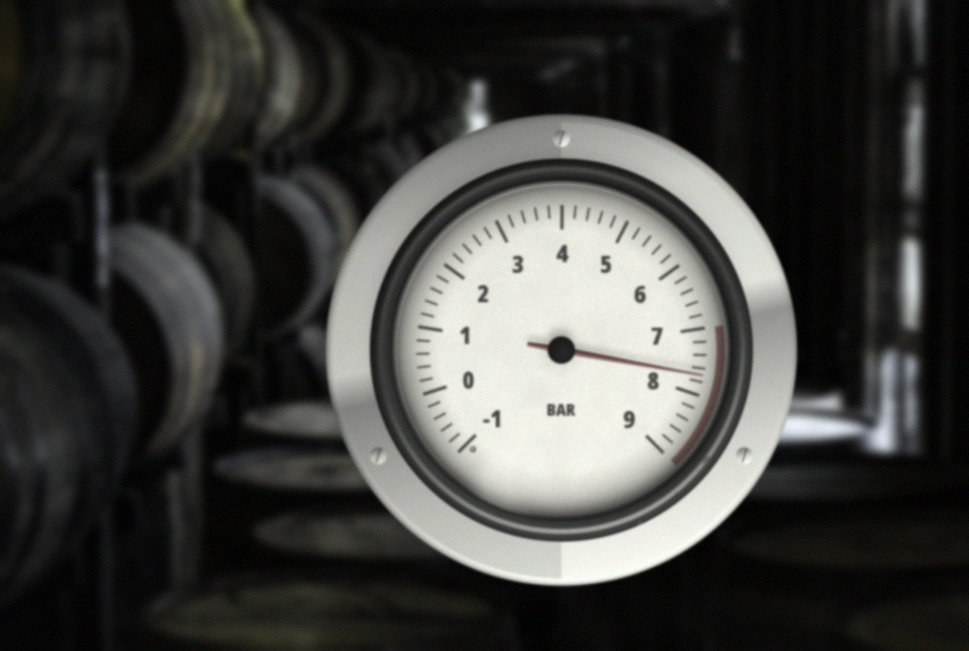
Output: **7.7** bar
